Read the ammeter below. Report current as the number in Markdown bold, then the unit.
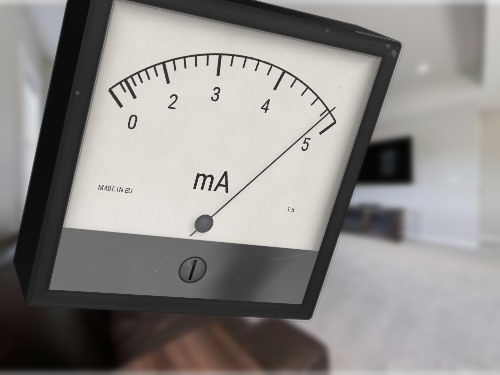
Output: **4.8** mA
